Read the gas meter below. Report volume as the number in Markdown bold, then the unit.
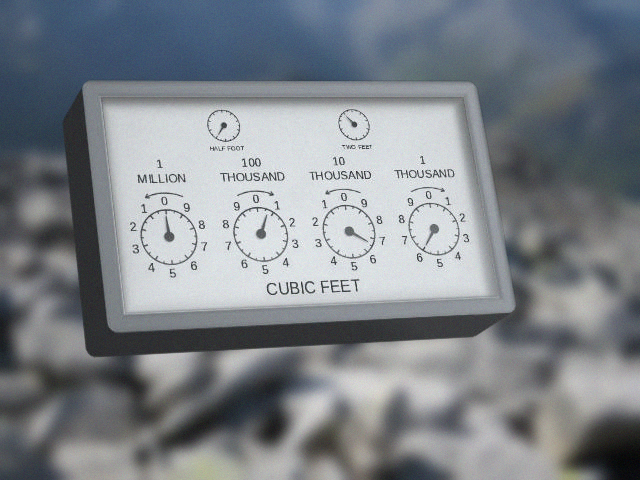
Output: **6600** ft³
